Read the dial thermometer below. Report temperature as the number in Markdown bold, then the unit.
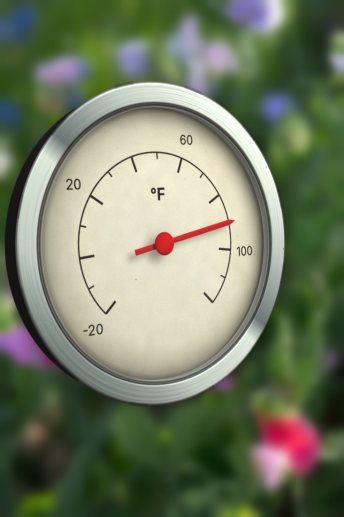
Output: **90** °F
